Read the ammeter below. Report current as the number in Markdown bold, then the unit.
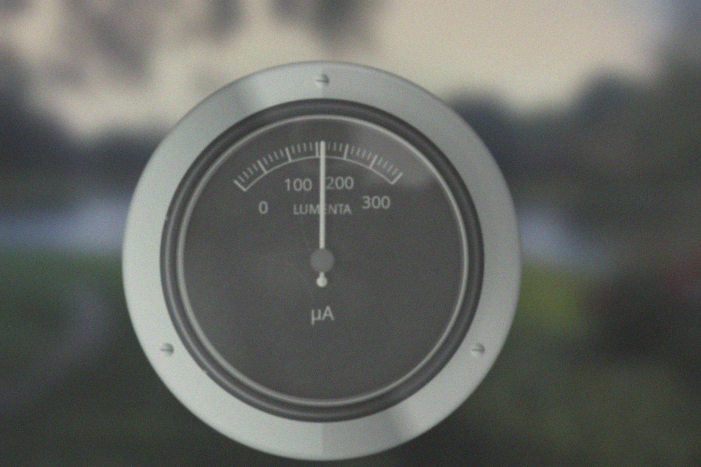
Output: **160** µA
